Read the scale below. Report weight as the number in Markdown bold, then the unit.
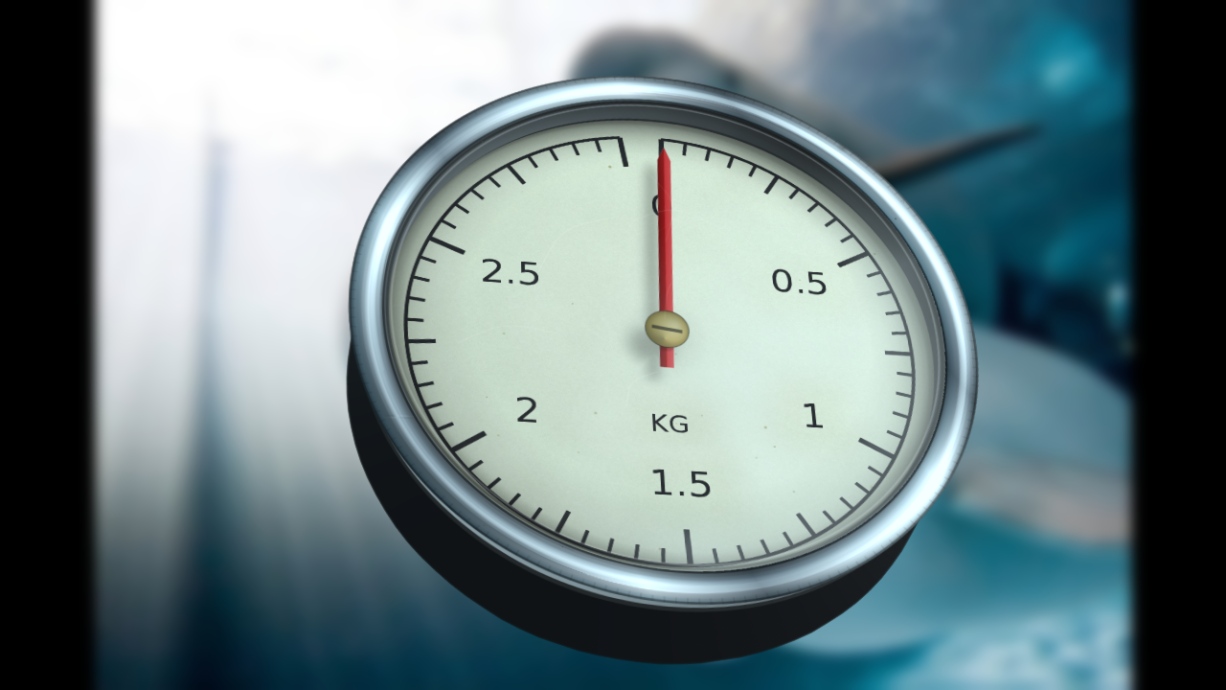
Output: **0** kg
